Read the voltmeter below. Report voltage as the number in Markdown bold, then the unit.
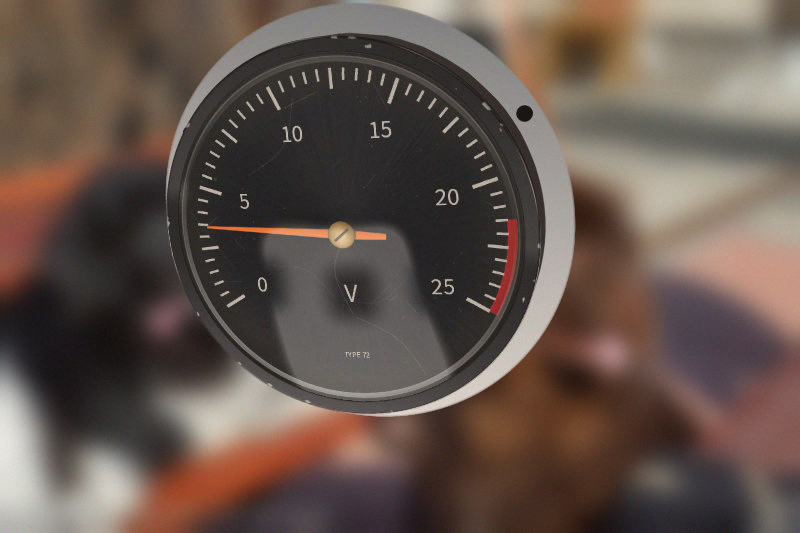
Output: **3.5** V
